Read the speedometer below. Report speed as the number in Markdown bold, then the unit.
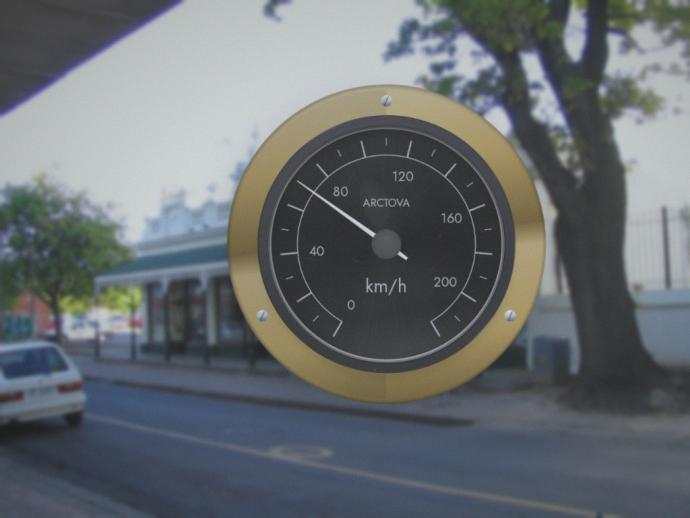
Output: **70** km/h
